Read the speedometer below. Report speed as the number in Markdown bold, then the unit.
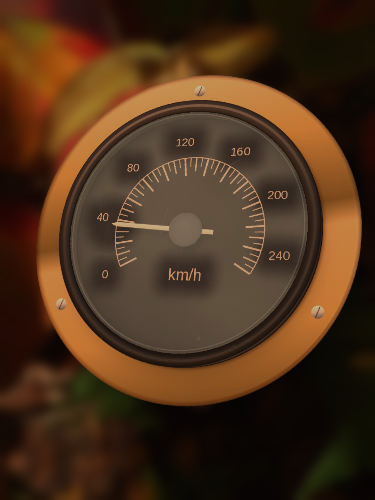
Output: **35** km/h
